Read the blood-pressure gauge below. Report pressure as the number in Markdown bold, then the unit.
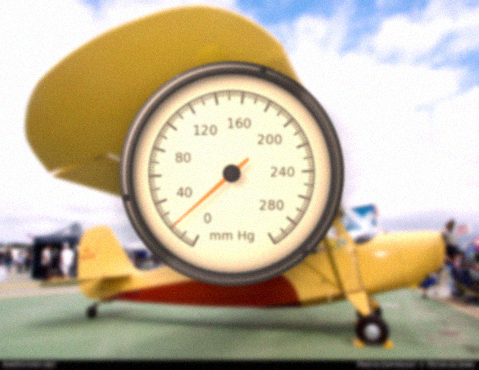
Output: **20** mmHg
